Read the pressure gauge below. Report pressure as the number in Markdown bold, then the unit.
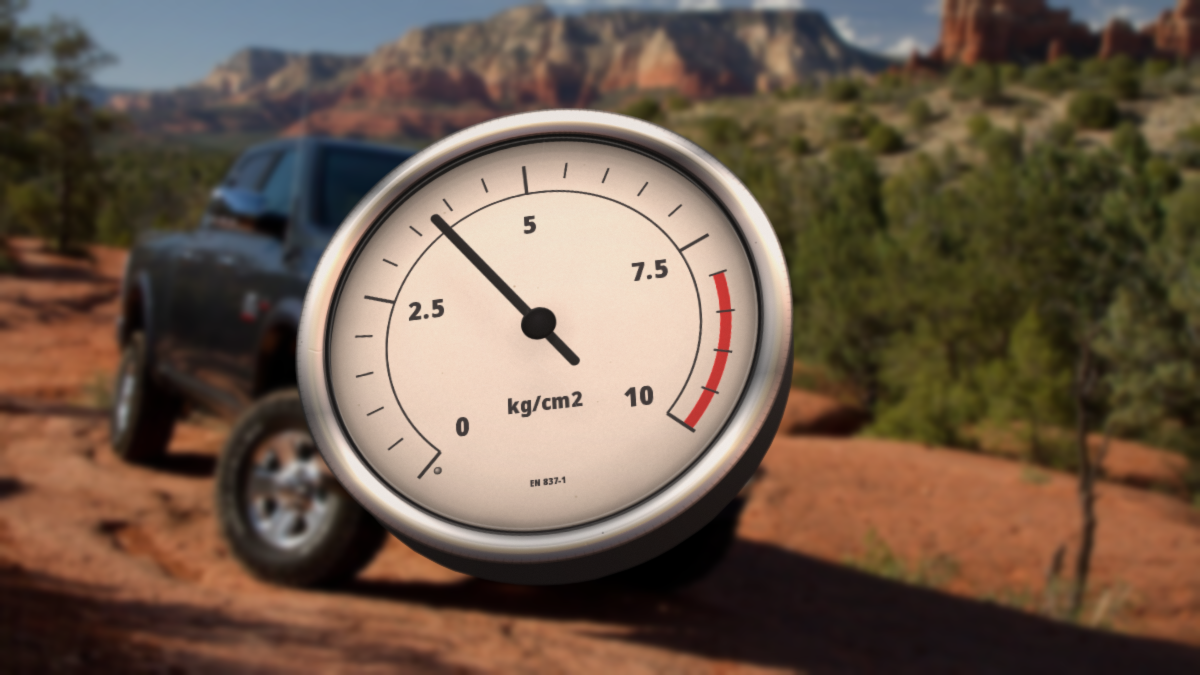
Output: **3.75** kg/cm²
